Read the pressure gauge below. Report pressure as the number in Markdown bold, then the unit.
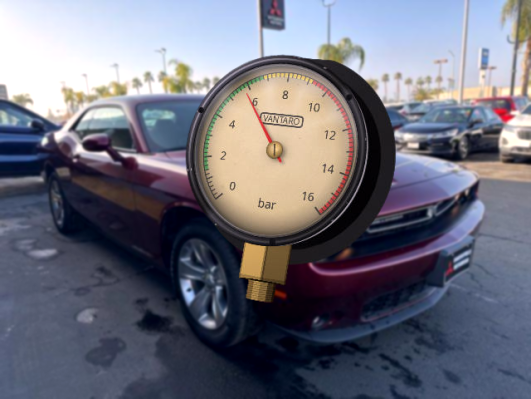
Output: **5.8** bar
